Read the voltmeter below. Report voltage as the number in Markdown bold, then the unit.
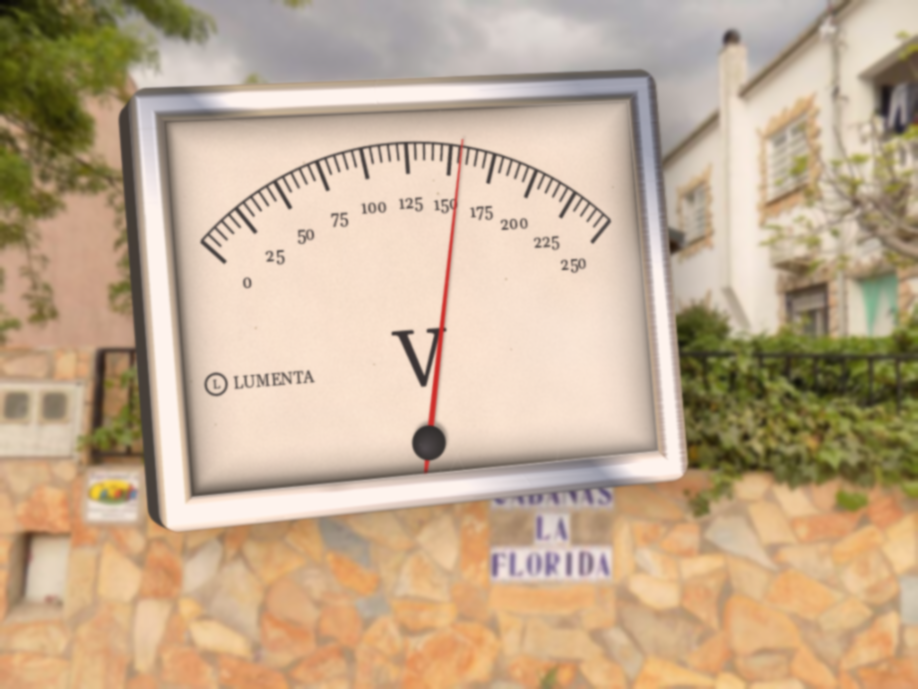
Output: **155** V
